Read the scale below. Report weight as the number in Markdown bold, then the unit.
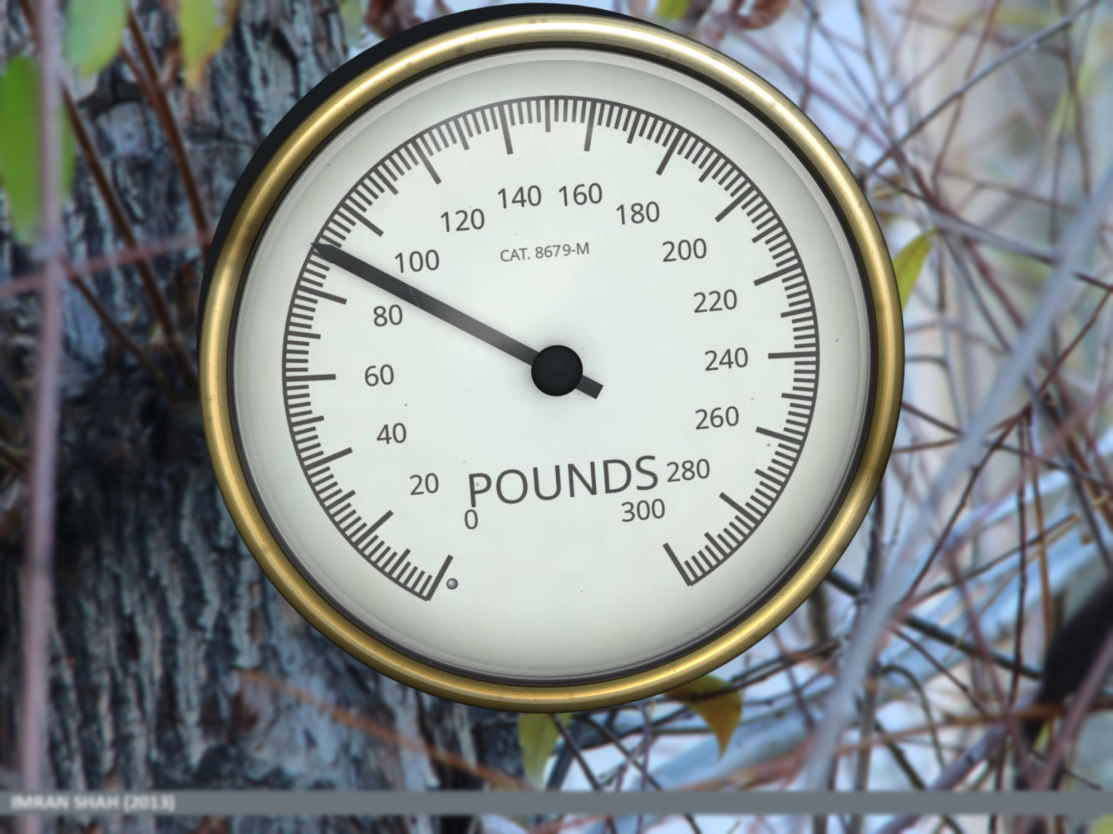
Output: **90** lb
